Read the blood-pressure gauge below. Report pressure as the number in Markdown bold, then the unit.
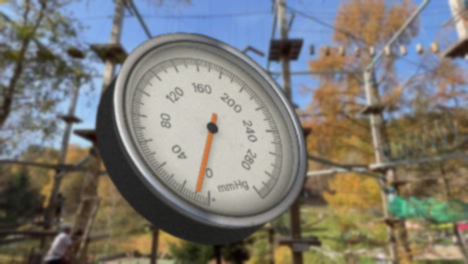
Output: **10** mmHg
